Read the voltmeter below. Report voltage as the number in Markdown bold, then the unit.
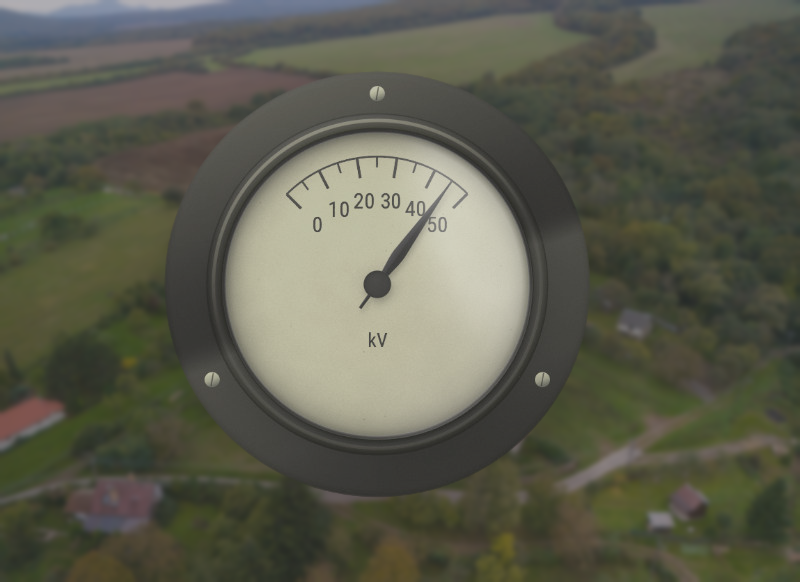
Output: **45** kV
